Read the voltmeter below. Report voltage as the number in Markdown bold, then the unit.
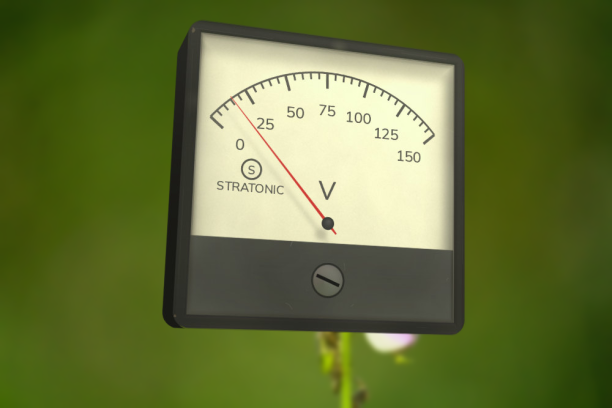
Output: **15** V
